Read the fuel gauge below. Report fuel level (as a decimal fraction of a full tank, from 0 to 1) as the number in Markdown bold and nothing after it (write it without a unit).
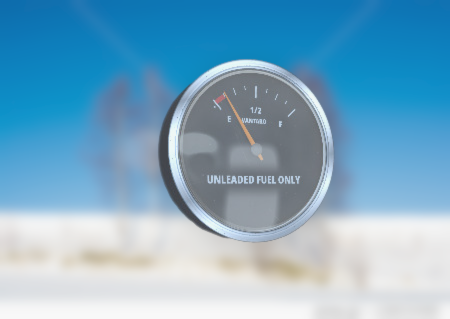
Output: **0.125**
